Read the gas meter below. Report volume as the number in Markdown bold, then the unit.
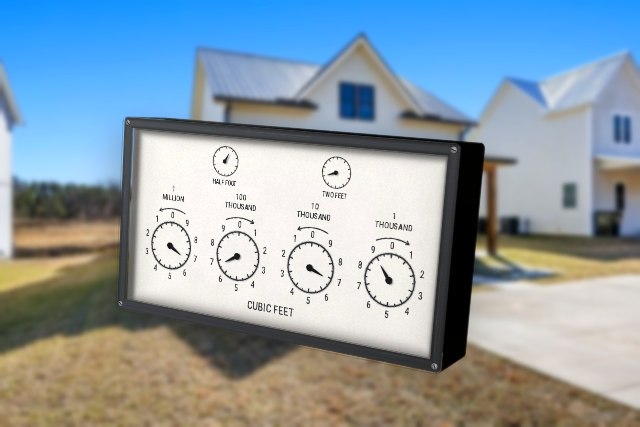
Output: **666900** ft³
